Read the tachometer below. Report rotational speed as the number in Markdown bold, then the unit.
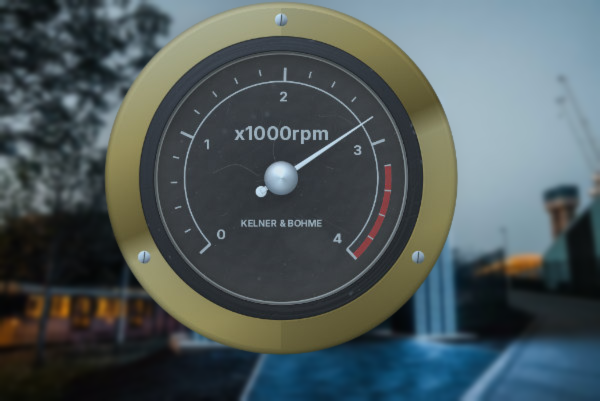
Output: **2800** rpm
